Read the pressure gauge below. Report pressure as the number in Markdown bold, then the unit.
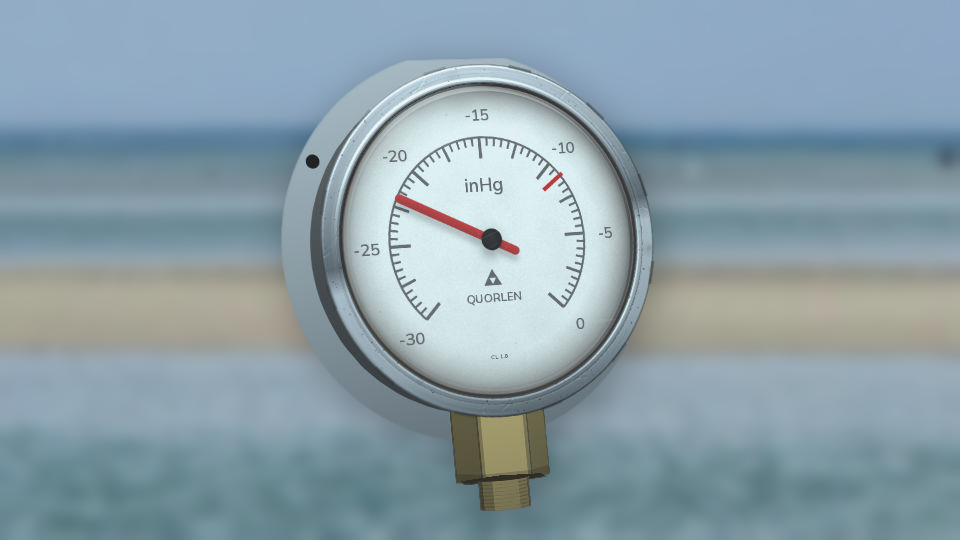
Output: **-22** inHg
